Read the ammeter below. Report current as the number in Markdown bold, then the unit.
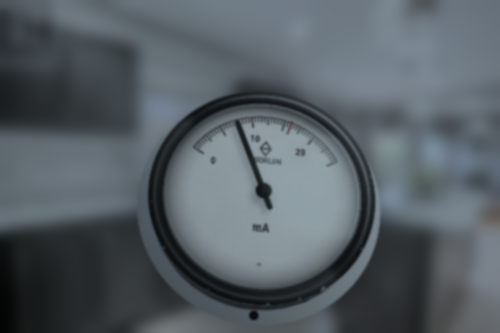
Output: **7.5** mA
